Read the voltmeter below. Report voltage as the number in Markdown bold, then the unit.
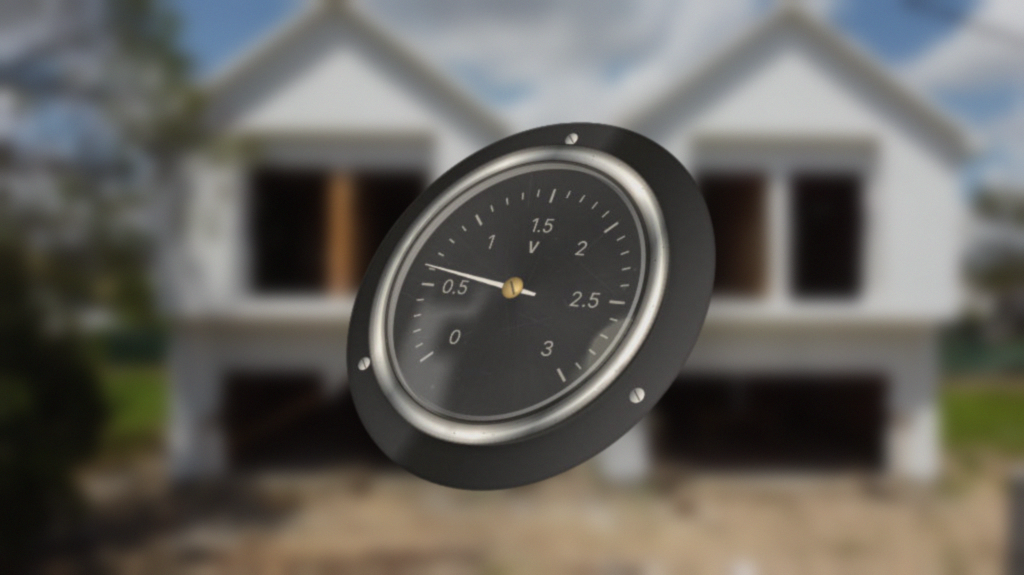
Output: **0.6** V
